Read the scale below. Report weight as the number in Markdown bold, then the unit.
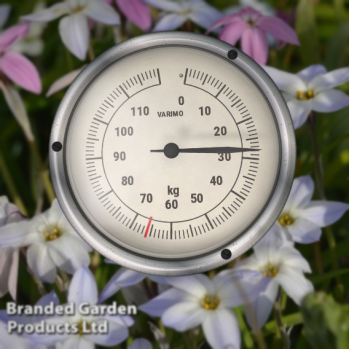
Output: **28** kg
